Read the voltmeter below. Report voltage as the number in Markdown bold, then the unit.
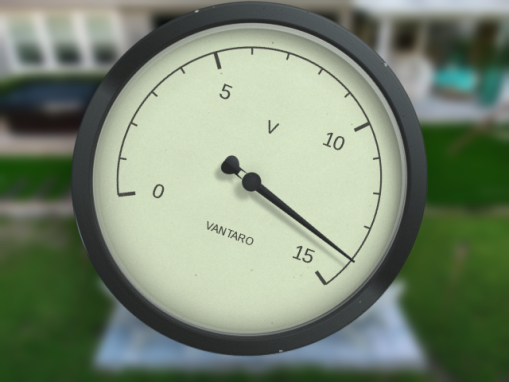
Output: **14** V
